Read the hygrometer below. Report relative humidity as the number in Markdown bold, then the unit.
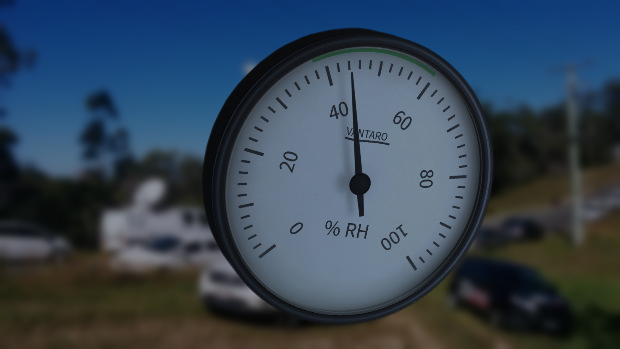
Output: **44** %
